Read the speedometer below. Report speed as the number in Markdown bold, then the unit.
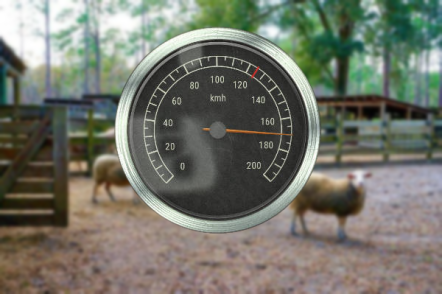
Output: **170** km/h
